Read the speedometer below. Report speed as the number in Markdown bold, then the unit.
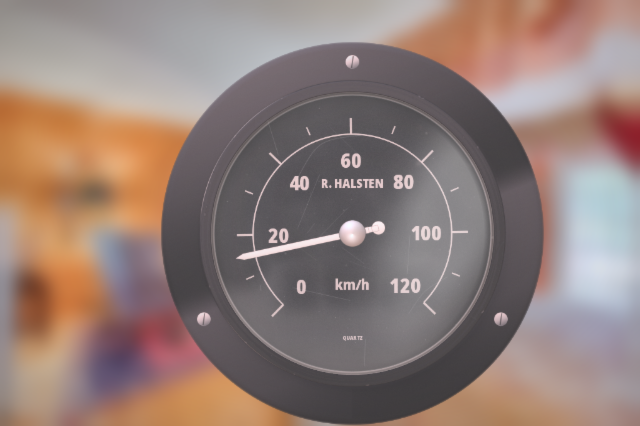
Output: **15** km/h
